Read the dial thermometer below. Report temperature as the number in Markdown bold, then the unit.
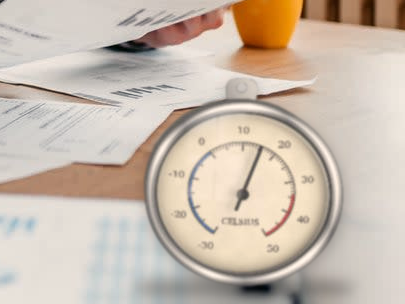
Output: **15** °C
